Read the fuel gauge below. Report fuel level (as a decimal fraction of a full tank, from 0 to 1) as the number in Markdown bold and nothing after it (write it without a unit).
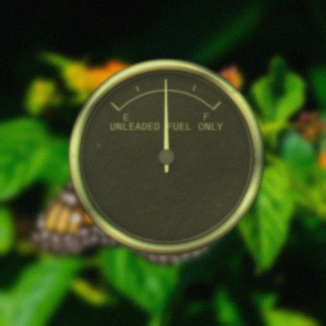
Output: **0.5**
